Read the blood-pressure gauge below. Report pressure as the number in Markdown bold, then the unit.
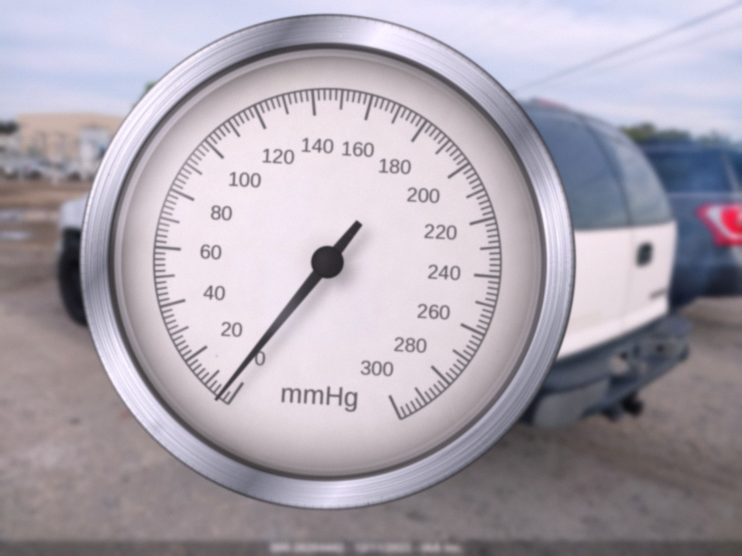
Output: **4** mmHg
